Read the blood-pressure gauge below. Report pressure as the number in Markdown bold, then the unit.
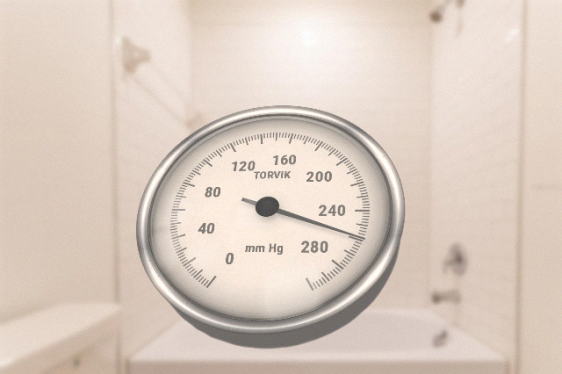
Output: **260** mmHg
